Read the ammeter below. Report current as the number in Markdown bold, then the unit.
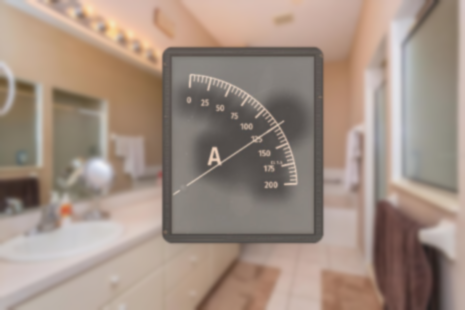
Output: **125** A
